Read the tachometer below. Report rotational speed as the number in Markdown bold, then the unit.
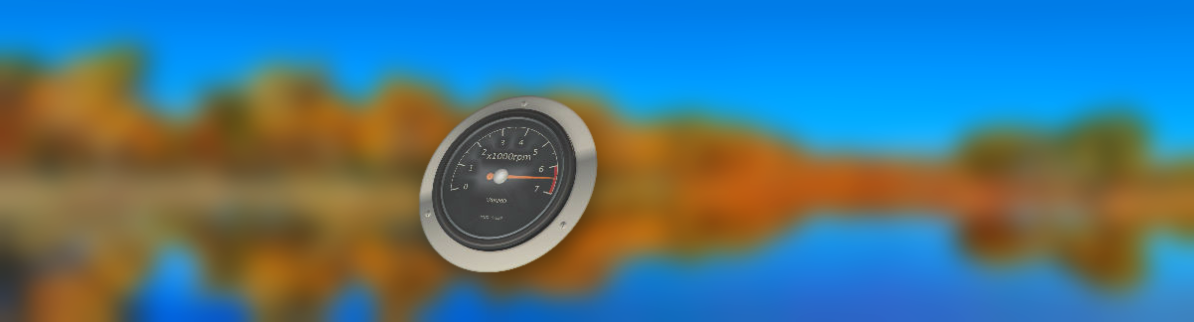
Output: **6500** rpm
